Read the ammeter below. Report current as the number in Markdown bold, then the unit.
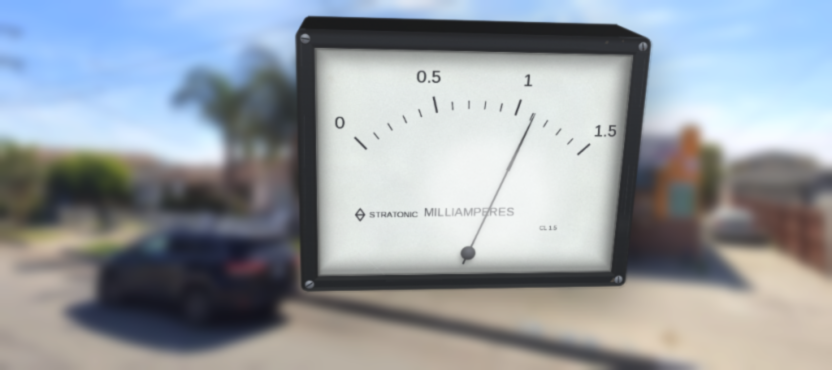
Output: **1.1** mA
